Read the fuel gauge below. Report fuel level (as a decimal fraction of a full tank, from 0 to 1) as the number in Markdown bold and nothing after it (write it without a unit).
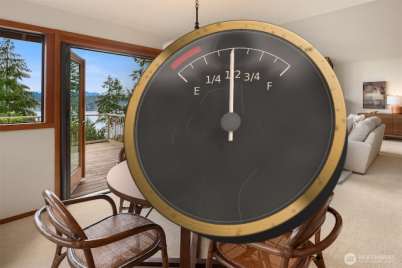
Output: **0.5**
